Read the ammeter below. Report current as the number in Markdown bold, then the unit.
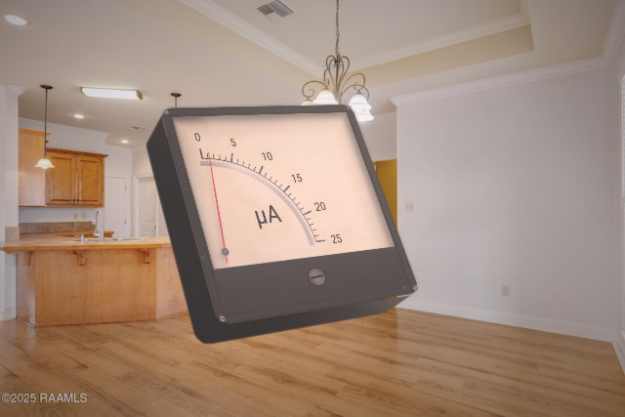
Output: **1** µA
